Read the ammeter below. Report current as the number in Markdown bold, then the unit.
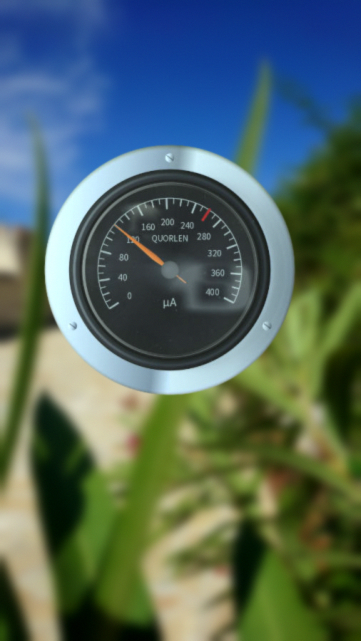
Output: **120** µA
